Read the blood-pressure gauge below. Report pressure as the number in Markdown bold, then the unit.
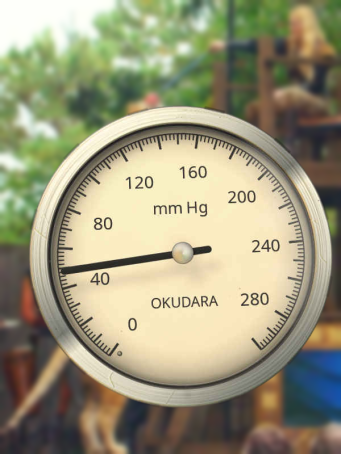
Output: **48** mmHg
